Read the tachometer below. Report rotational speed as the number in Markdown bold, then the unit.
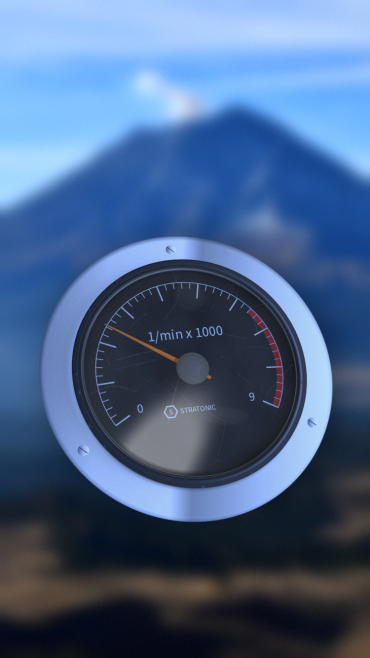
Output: **2400** rpm
